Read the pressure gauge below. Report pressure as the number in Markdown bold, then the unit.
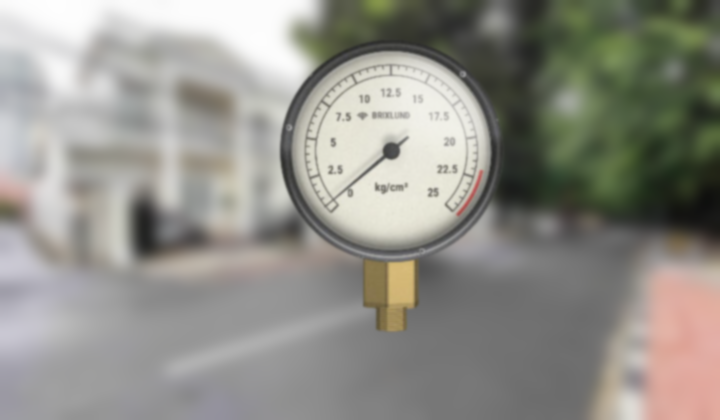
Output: **0.5** kg/cm²
